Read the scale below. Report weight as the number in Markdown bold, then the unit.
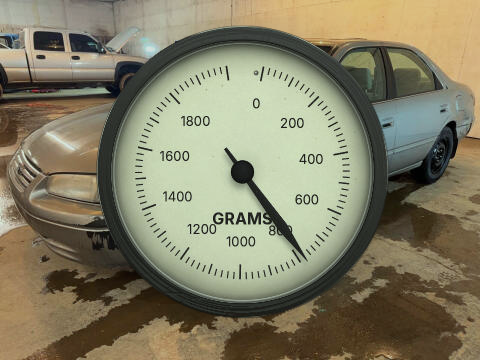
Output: **780** g
